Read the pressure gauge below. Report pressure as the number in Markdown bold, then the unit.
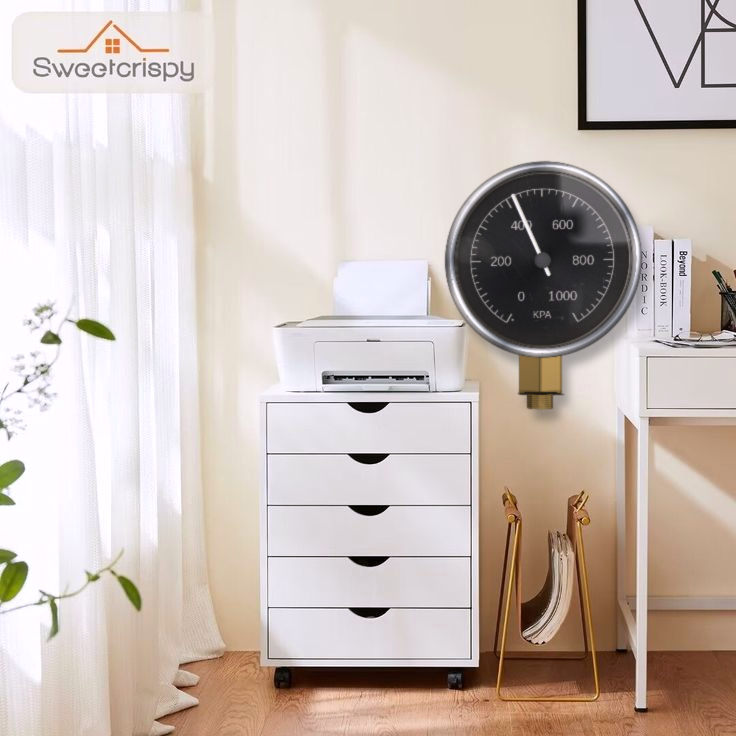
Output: **420** kPa
